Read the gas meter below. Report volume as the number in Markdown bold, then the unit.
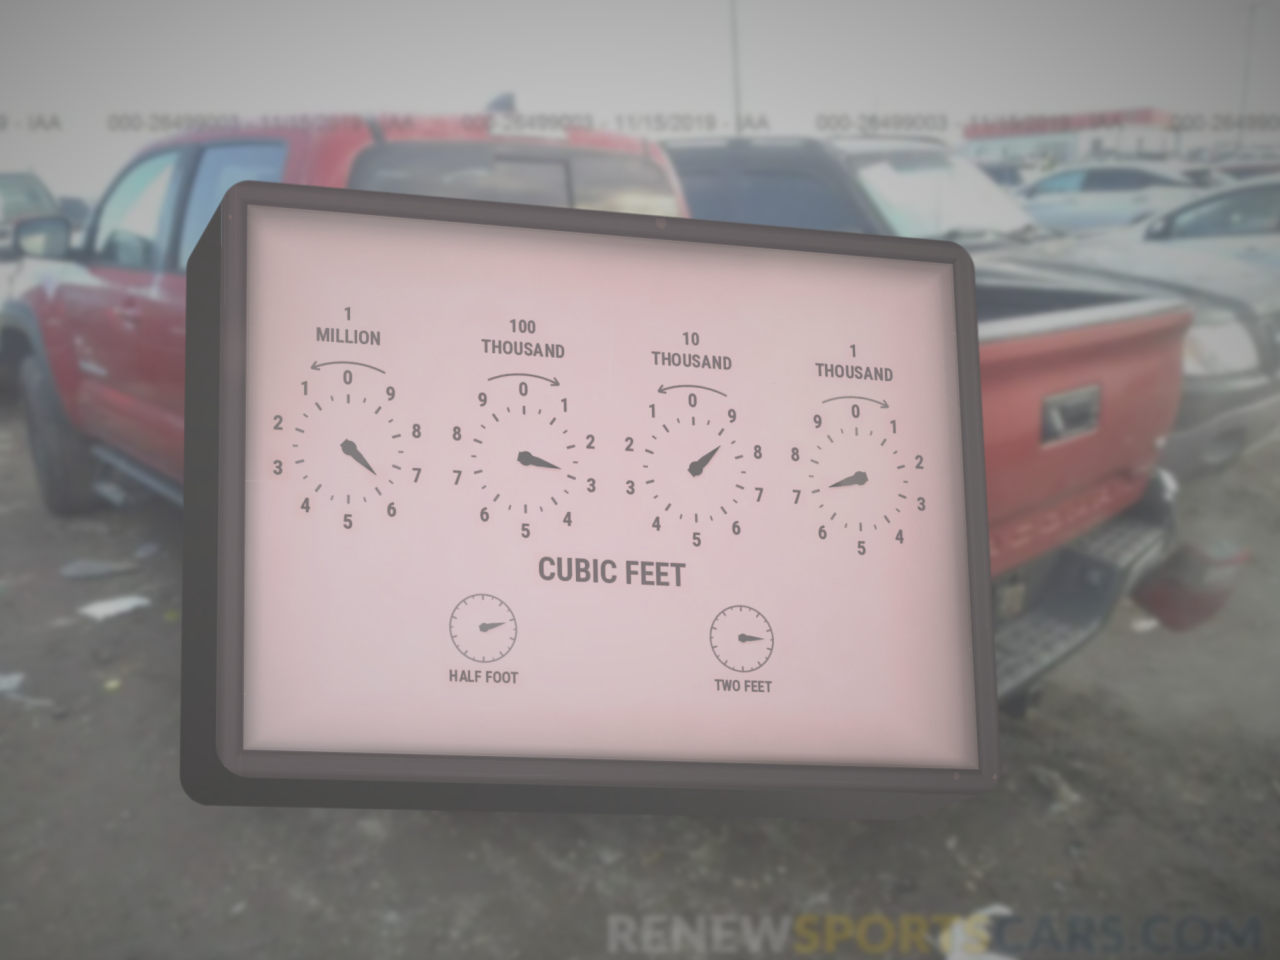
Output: **628700** ft³
